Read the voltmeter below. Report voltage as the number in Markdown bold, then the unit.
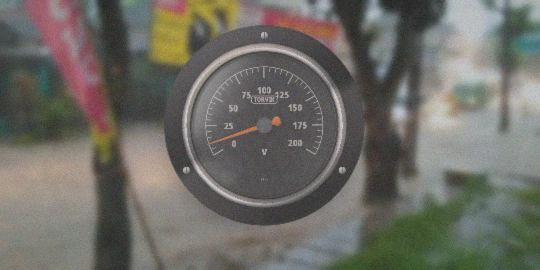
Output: **10** V
